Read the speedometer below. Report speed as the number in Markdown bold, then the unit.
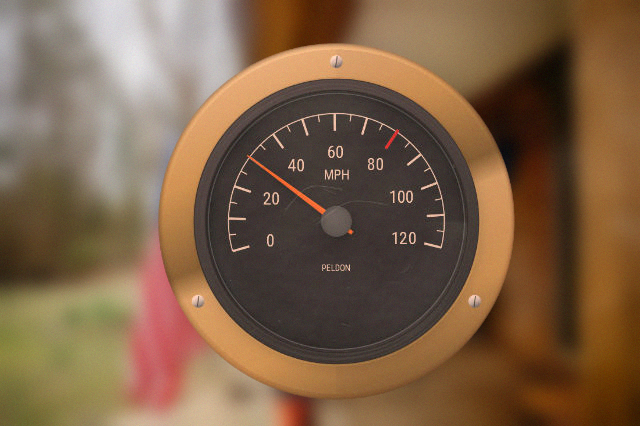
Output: **30** mph
